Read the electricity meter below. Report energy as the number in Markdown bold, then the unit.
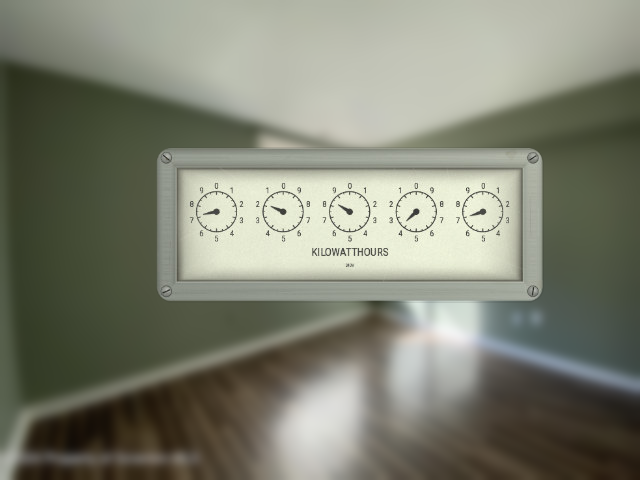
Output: **71837** kWh
